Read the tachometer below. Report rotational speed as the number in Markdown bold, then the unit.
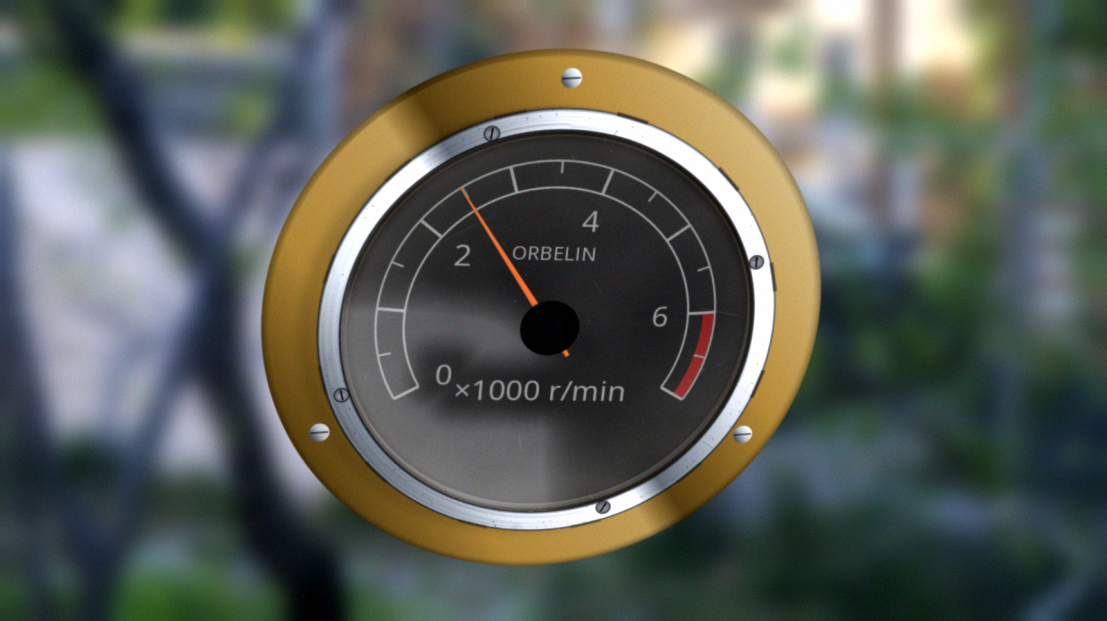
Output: **2500** rpm
